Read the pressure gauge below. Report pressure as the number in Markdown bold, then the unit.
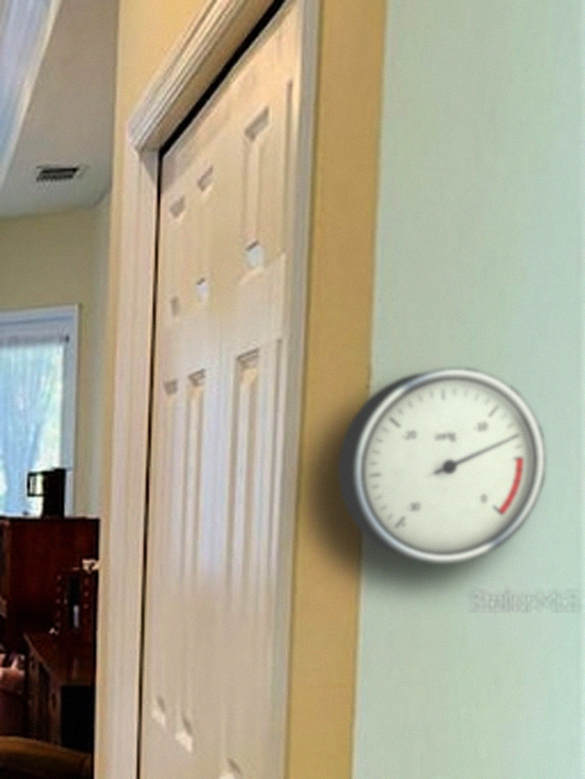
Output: **-7** inHg
